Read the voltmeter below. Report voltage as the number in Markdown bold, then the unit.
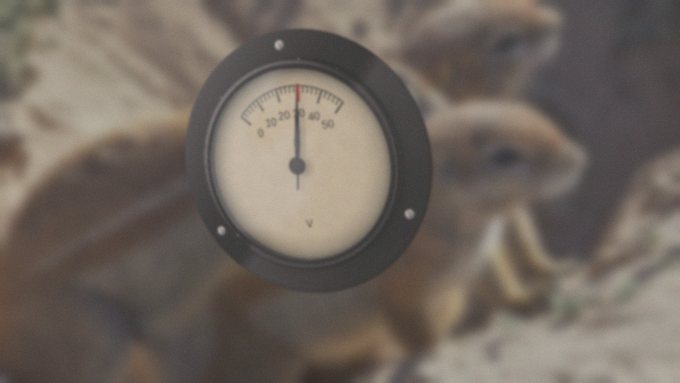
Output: **30** V
